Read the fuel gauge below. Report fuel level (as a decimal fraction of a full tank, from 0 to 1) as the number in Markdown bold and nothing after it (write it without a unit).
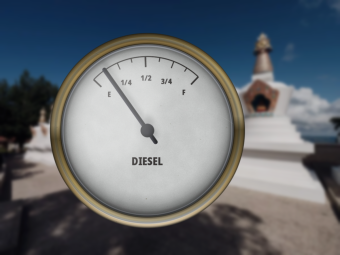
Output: **0.125**
